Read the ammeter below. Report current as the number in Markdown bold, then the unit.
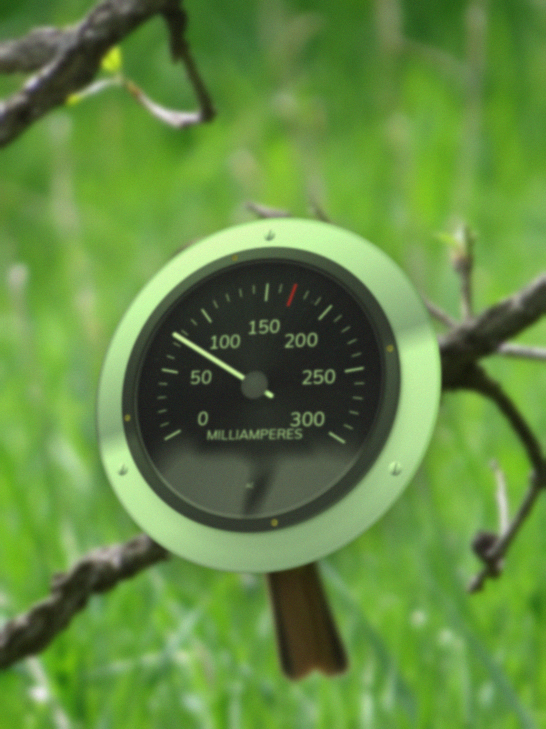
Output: **75** mA
